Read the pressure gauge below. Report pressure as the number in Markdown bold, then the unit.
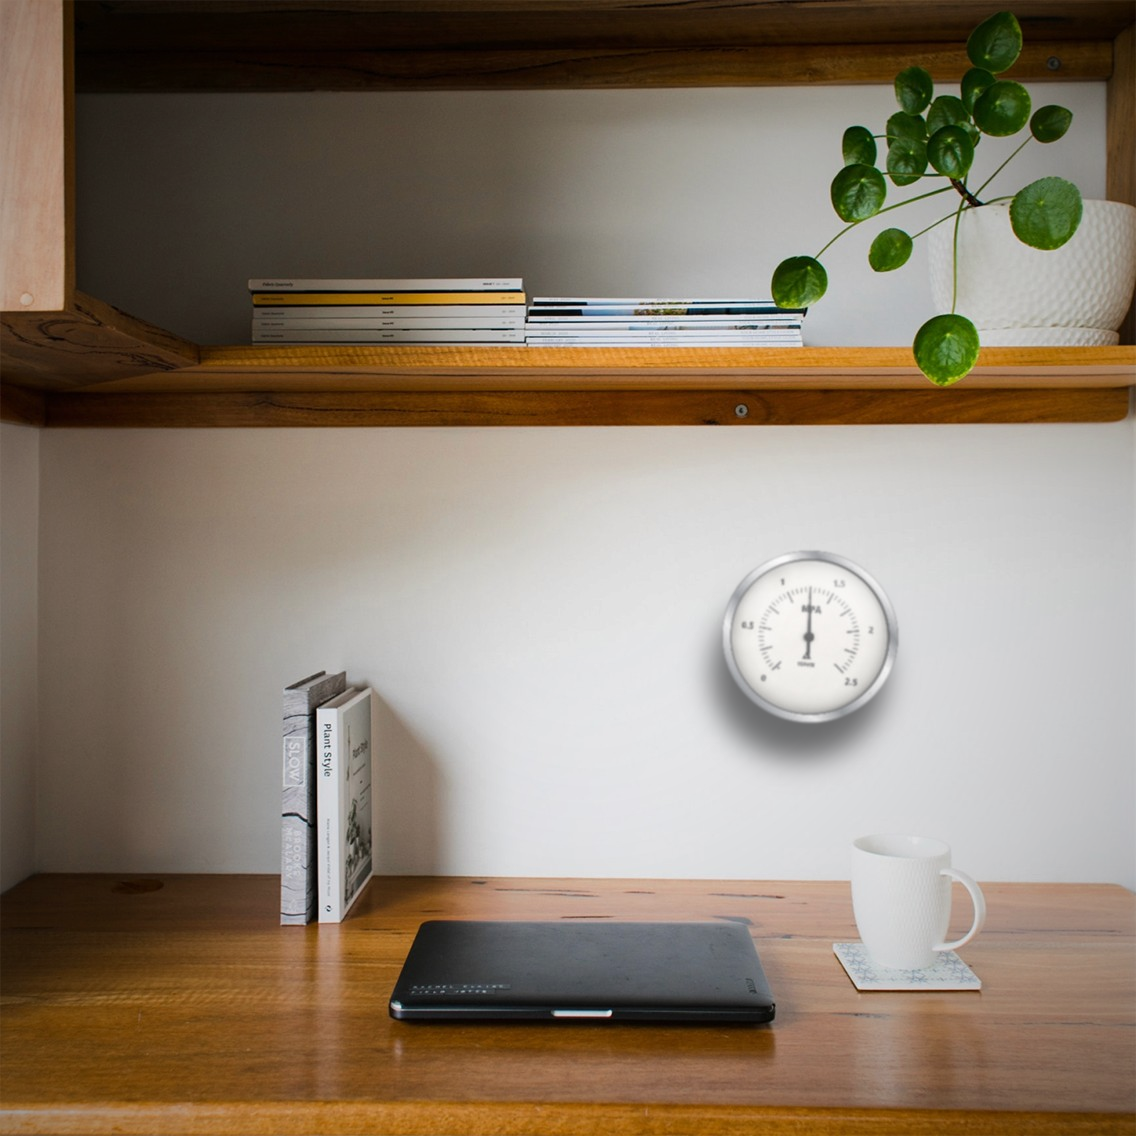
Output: **1.25** MPa
